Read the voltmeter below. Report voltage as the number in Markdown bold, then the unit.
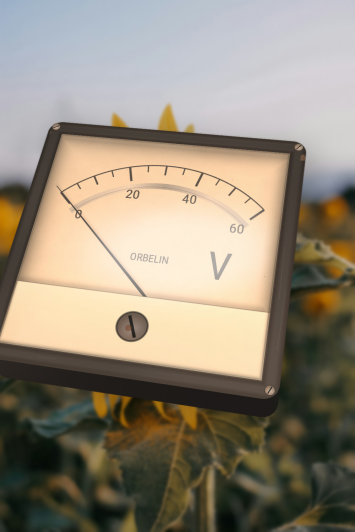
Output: **0** V
